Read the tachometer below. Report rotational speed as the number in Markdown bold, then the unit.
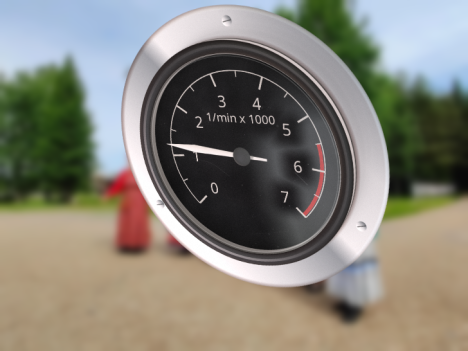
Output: **1250** rpm
